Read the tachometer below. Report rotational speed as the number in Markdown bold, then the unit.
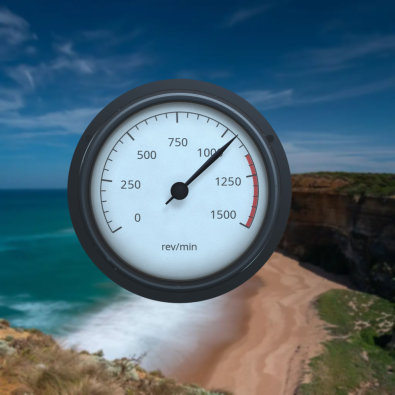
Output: **1050** rpm
